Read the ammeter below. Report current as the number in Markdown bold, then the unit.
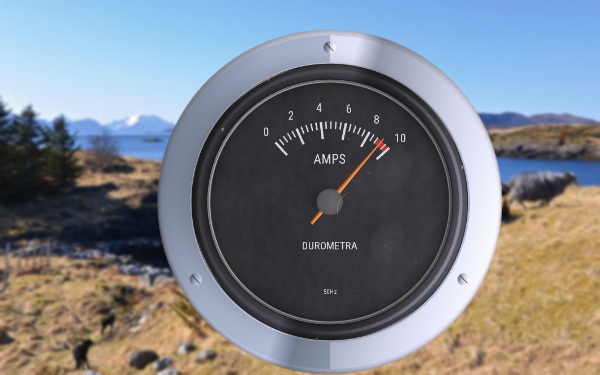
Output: **9.2** A
